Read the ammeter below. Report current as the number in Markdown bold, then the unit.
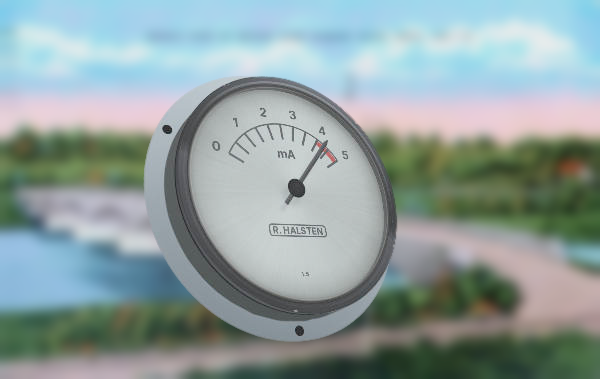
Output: **4.25** mA
